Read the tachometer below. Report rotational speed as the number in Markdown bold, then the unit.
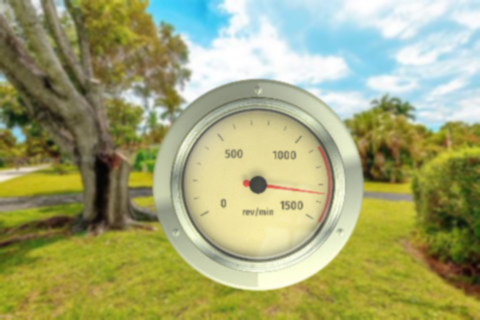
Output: **1350** rpm
